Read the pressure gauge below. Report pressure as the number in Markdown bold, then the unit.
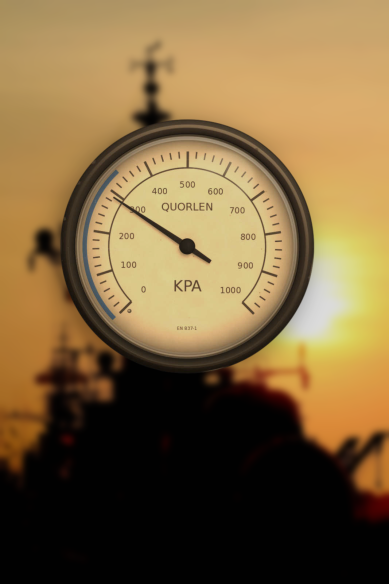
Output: **290** kPa
